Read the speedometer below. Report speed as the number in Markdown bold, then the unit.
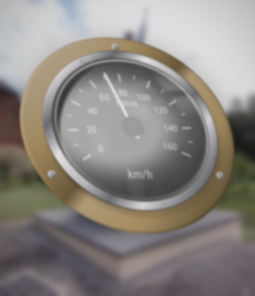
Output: **70** km/h
